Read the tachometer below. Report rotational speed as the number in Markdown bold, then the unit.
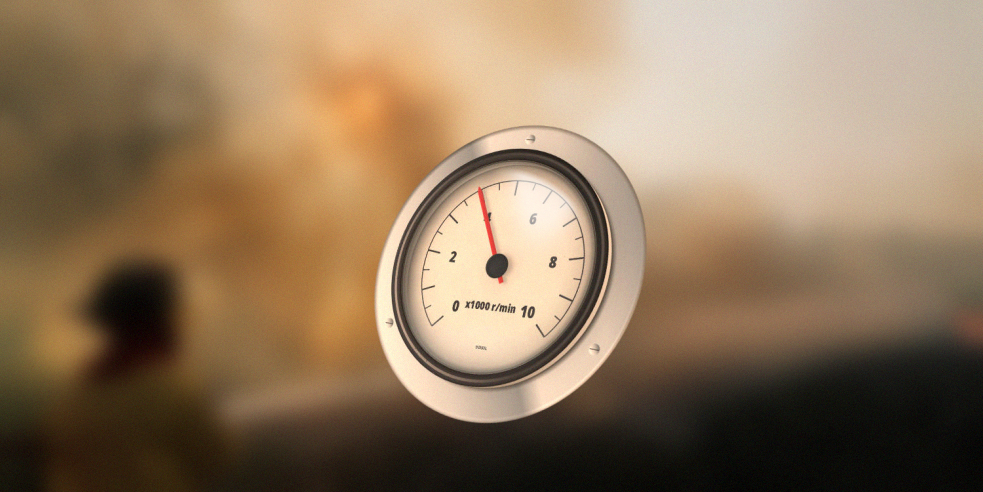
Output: **4000** rpm
